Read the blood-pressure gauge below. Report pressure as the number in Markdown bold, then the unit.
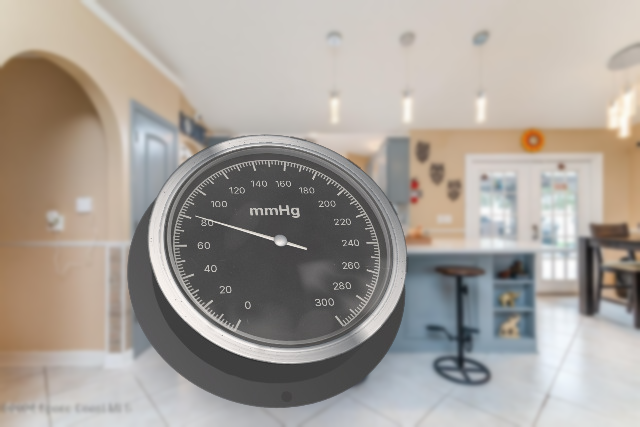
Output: **80** mmHg
